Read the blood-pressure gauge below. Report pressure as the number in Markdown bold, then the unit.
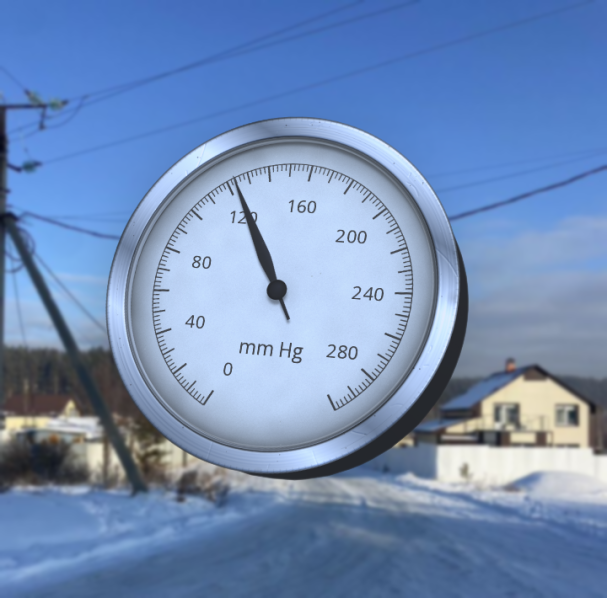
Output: **124** mmHg
